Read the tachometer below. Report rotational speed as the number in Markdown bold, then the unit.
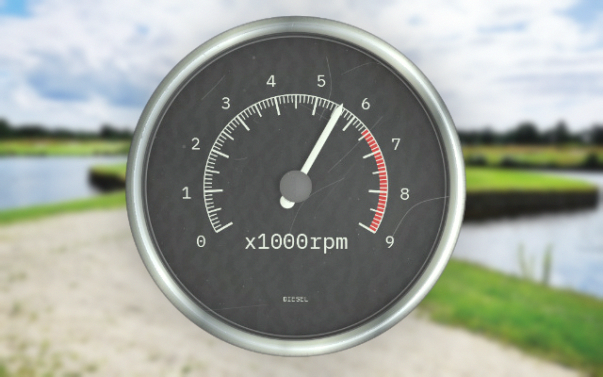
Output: **5600** rpm
